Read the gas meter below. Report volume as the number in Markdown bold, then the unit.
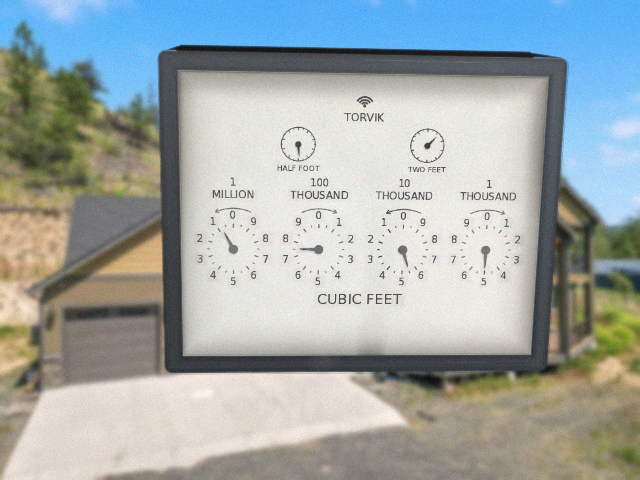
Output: **75500** ft³
